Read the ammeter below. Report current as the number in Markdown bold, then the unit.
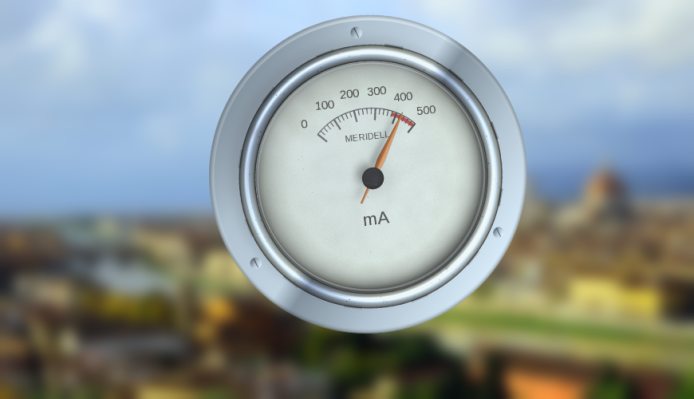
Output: **420** mA
